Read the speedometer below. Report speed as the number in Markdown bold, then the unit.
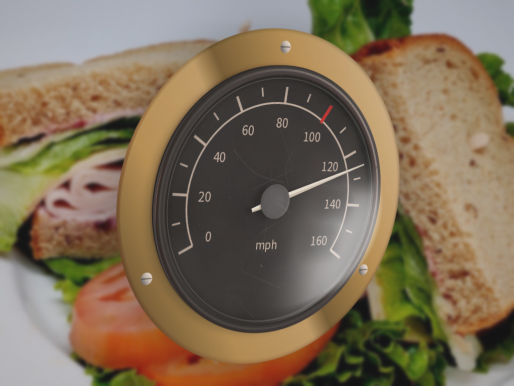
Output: **125** mph
